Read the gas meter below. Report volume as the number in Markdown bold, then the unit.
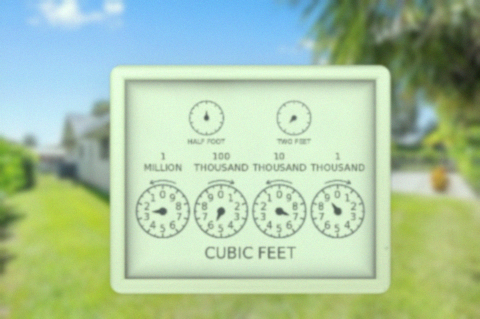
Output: **256900** ft³
